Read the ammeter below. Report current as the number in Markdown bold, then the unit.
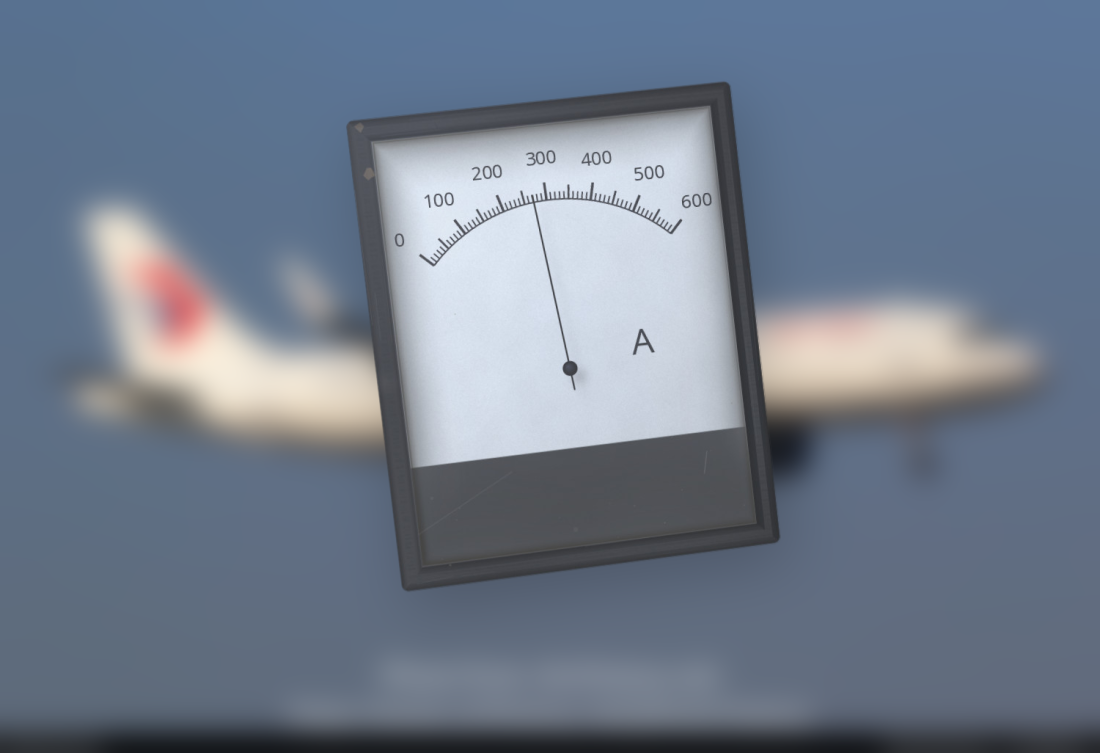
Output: **270** A
